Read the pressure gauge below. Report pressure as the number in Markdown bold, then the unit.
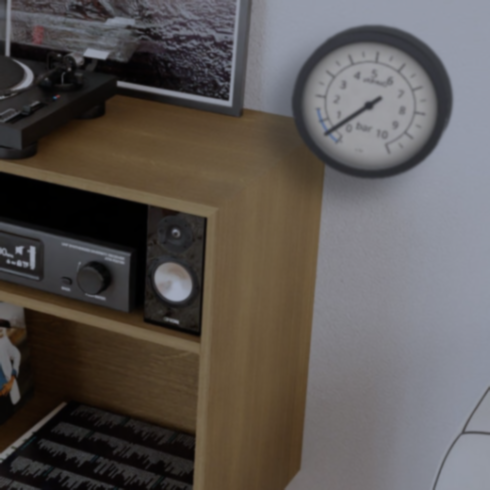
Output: **0.5** bar
